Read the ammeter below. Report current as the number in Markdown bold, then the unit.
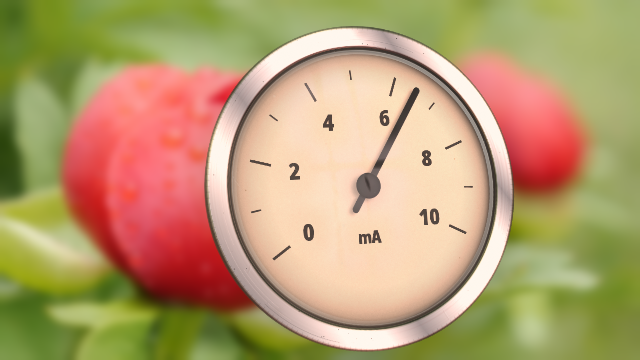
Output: **6.5** mA
